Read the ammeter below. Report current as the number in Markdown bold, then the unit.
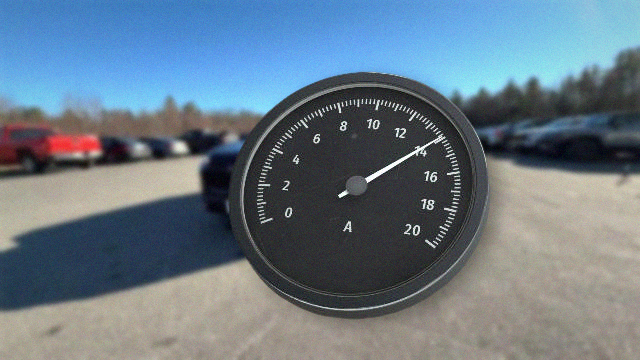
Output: **14** A
